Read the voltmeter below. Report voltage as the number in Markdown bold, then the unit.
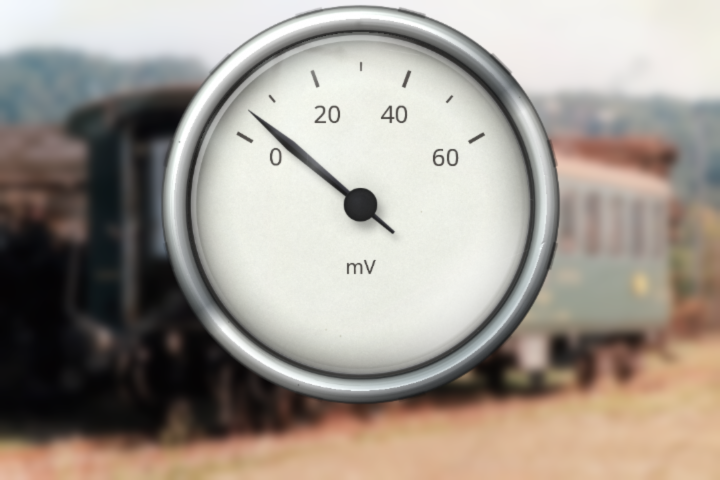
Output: **5** mV
